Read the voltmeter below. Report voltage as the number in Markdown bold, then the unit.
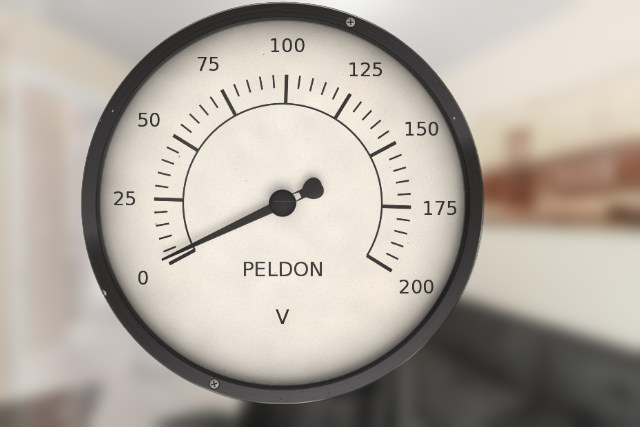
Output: **2.5** V
